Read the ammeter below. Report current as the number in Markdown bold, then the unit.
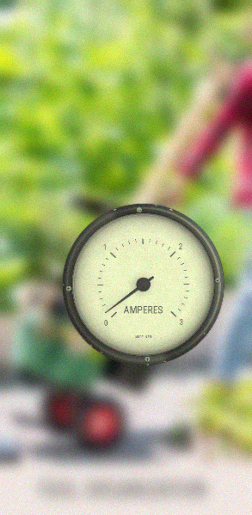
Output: **0.1** A
